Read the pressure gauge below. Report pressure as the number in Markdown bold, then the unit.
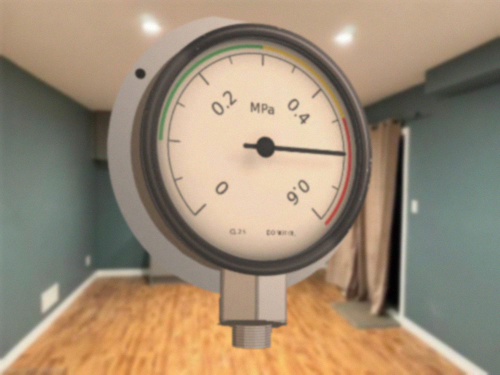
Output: **0.5** MPa
